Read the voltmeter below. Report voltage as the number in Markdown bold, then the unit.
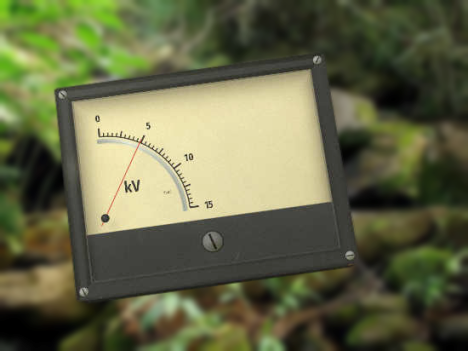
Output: **5** kV
